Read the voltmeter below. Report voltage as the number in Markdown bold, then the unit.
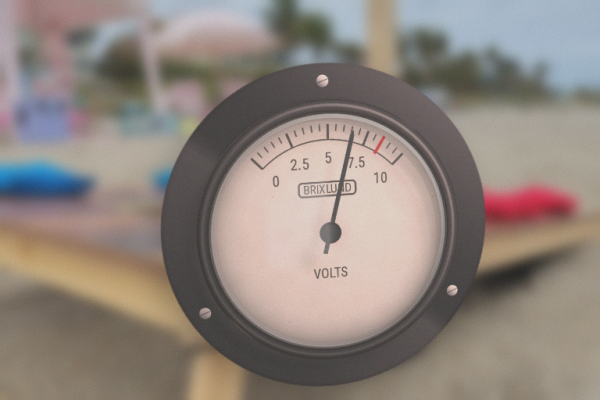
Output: **6.5** V
